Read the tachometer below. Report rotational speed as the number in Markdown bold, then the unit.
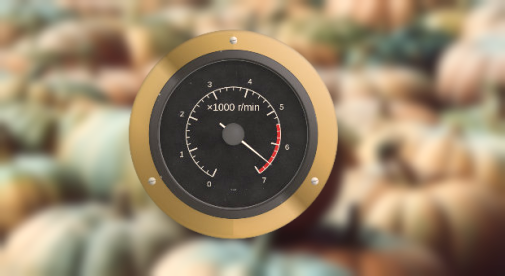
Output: **6600** rpm
